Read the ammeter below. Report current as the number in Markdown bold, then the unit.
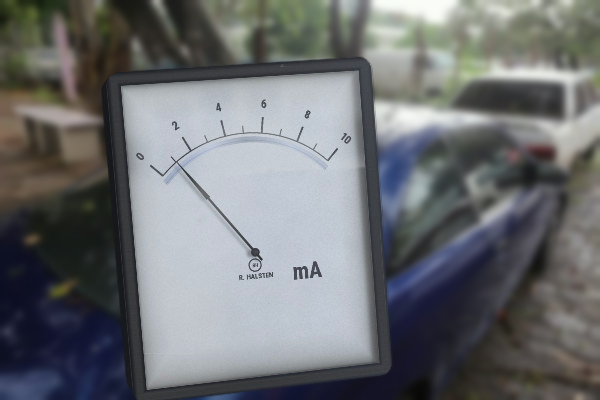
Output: **1** mA
